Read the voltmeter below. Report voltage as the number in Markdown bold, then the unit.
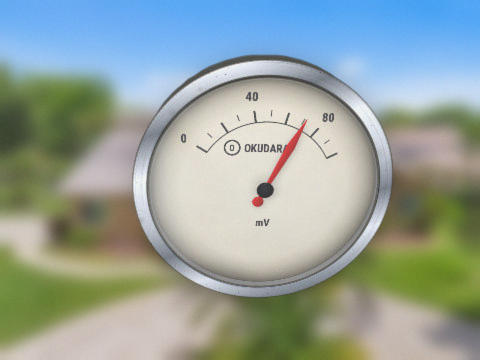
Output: **70** mV
